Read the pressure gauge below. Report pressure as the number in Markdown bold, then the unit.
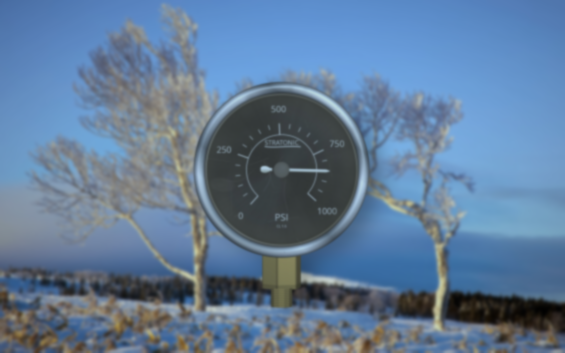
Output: **850** psi
